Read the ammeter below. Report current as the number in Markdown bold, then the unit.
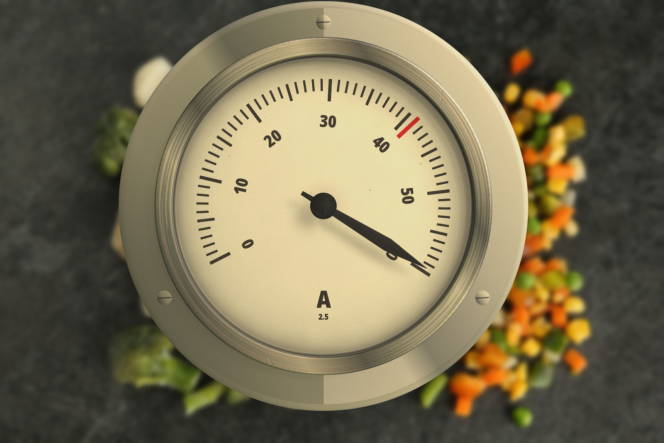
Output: **59.5** A
